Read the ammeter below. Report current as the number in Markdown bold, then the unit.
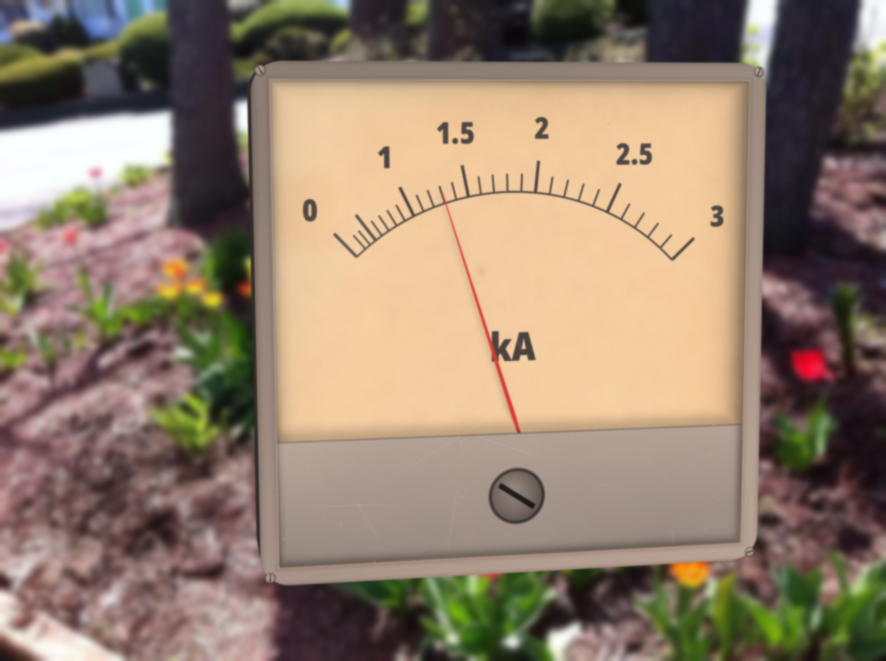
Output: **1.3** kA
